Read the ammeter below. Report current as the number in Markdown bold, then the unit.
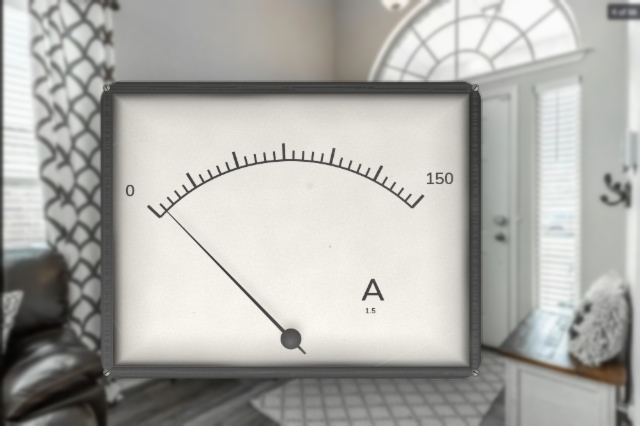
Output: **5** A
